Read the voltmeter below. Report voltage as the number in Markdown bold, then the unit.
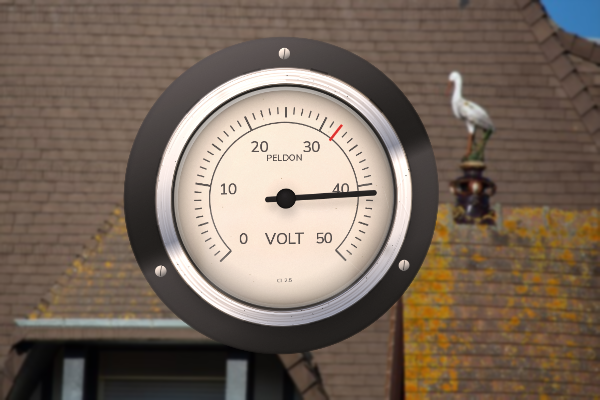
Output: **41** V
